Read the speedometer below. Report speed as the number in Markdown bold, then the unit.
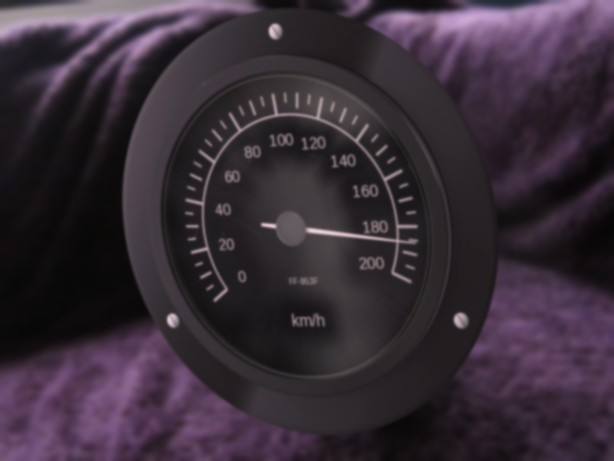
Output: **185** km/h
